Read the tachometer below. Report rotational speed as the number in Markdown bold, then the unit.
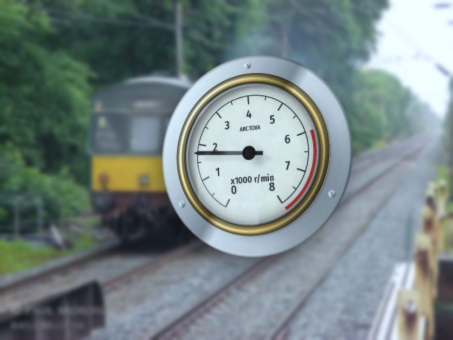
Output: **1750** rpm
